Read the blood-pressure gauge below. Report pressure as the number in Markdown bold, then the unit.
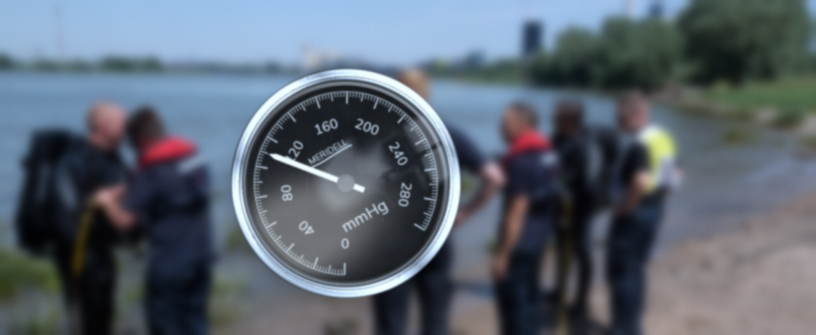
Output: **110** mmHg
